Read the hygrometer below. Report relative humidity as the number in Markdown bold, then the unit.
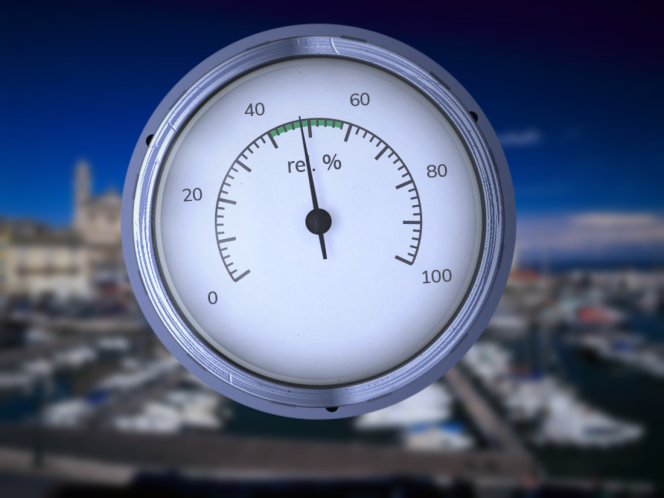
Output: **48** %
